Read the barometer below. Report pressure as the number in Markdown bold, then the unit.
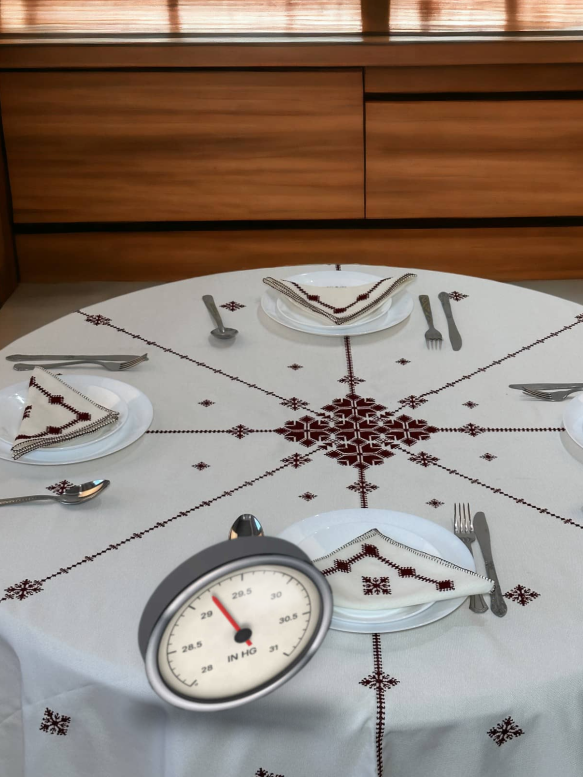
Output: **29.2** inHg
